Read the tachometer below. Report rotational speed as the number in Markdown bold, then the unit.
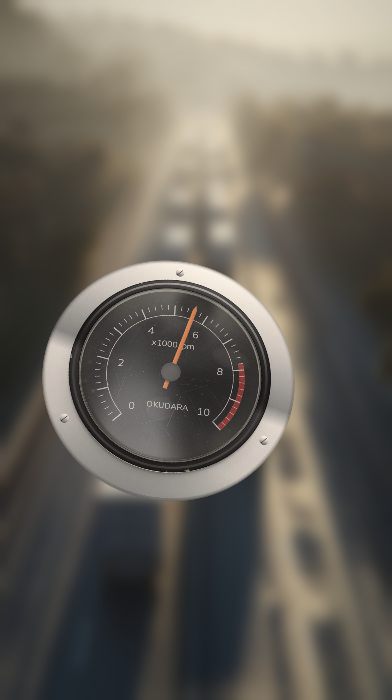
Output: **5600** rpm
